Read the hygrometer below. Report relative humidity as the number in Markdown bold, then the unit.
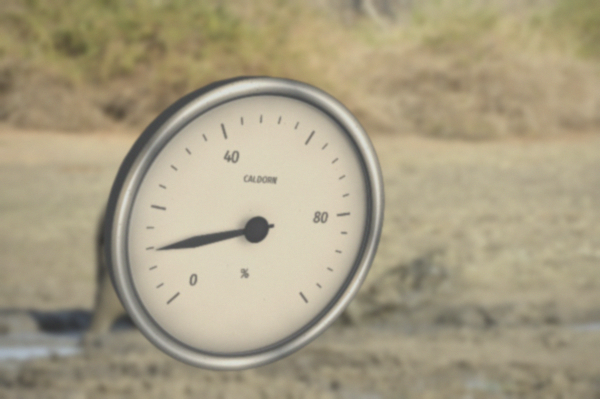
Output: **12** %
